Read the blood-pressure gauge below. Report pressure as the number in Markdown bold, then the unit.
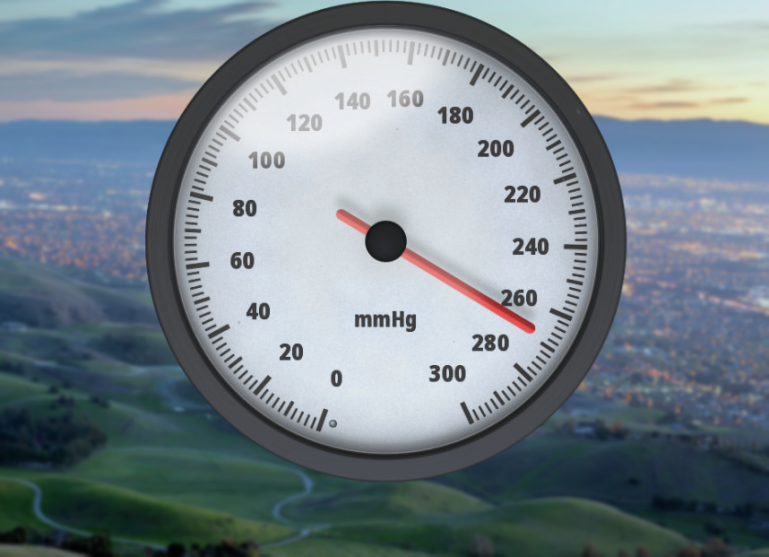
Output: **268** mmHg
